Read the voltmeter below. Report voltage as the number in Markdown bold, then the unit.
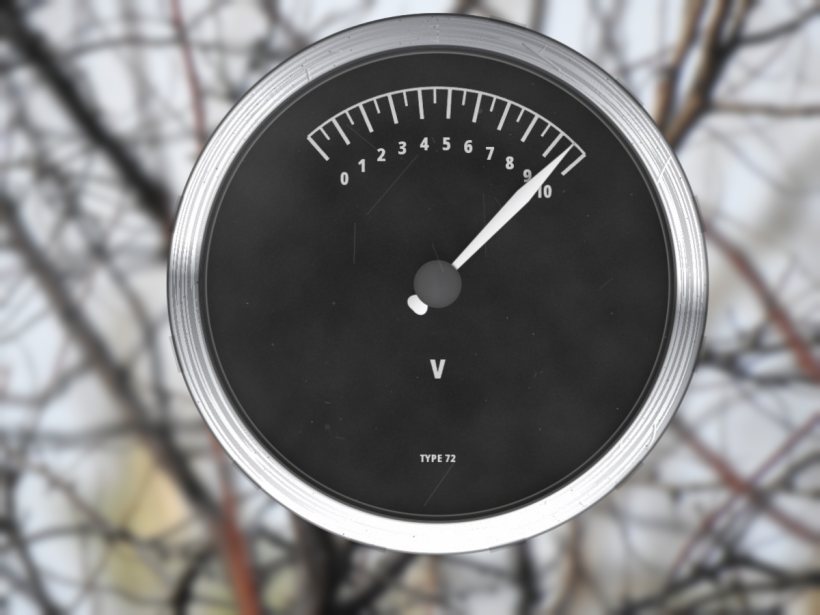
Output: **9.5** V
